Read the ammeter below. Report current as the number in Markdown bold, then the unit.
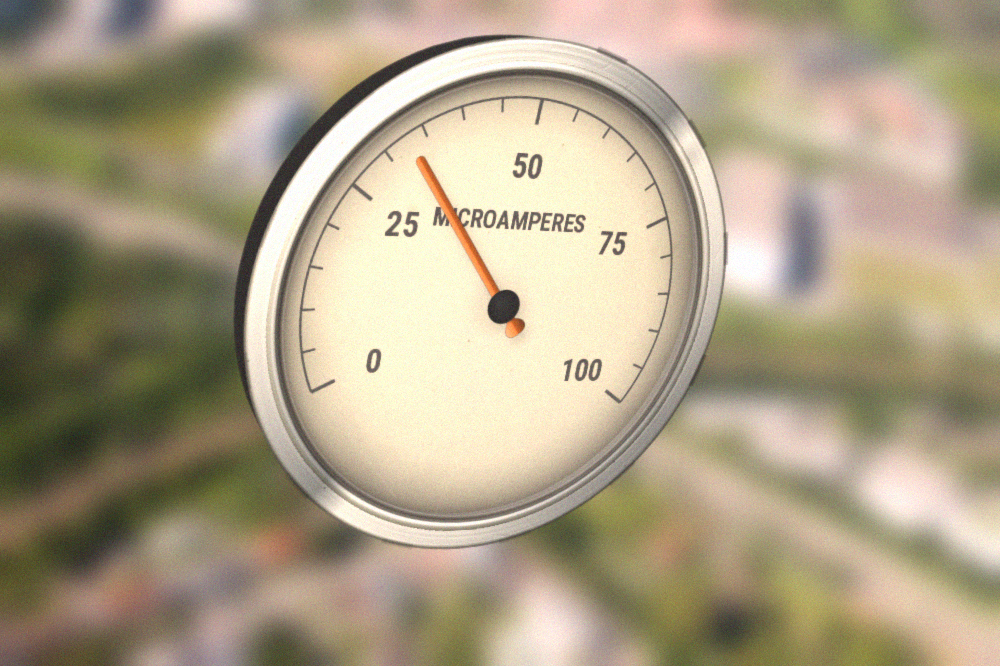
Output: **32.5** µA
